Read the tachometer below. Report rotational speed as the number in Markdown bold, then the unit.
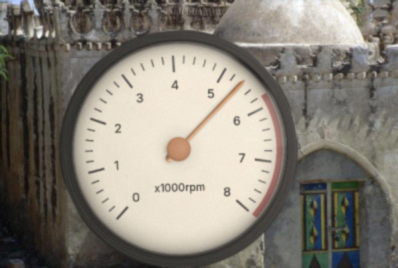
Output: **5400** rpm
